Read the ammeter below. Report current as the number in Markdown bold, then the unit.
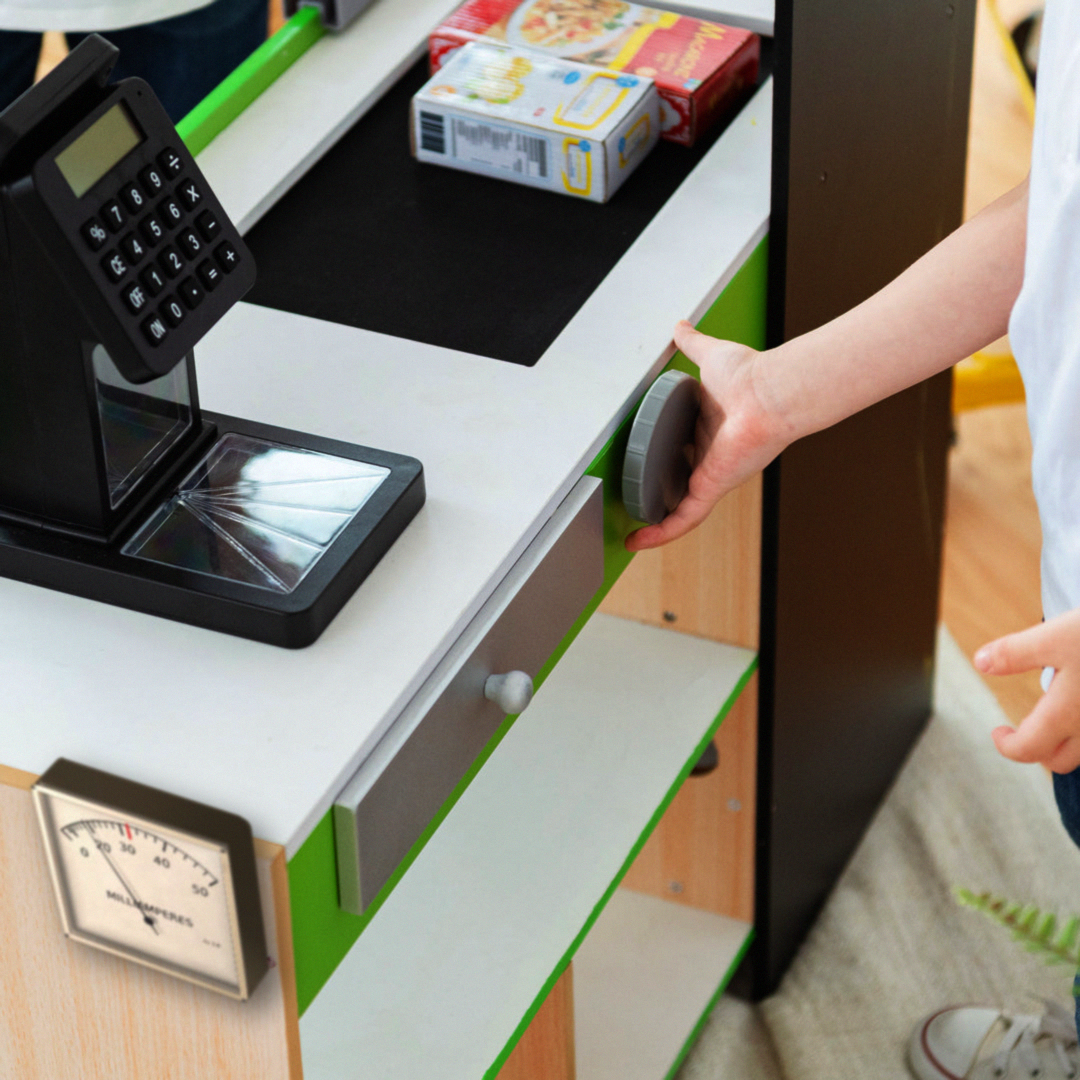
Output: **20** mA
